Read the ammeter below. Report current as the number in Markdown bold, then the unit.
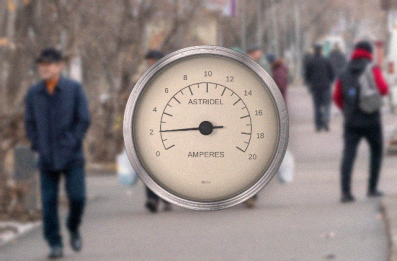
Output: **2** A
